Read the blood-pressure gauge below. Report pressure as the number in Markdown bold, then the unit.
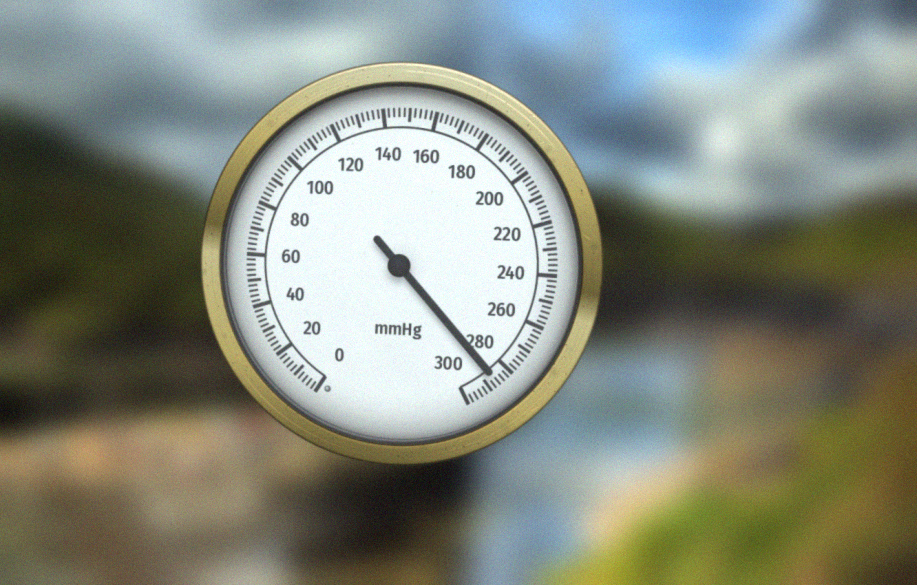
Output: **286** mmHg
